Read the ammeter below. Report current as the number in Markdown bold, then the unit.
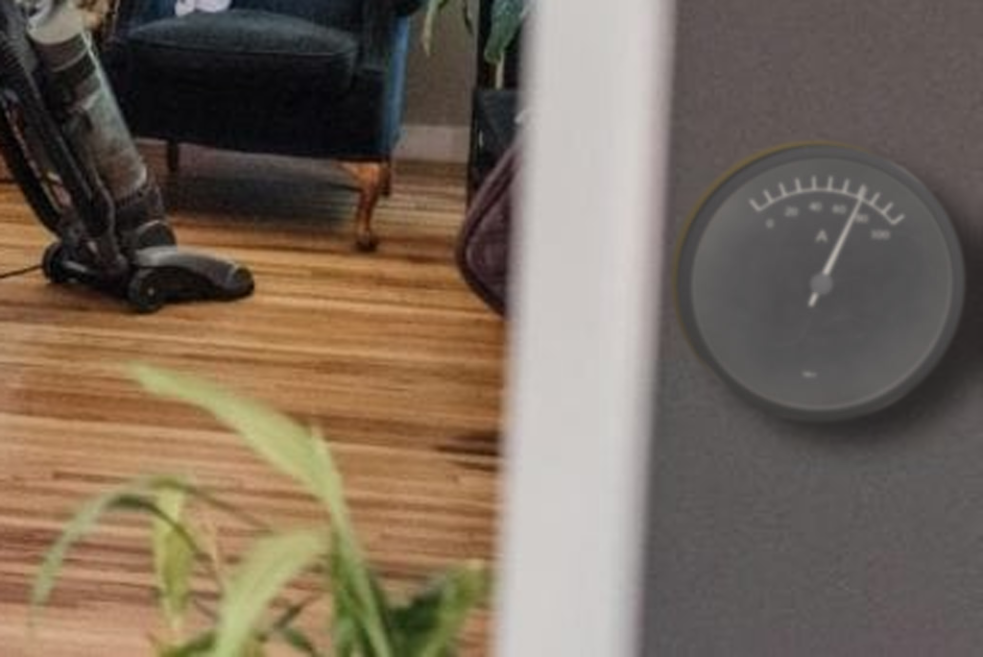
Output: **70** A
